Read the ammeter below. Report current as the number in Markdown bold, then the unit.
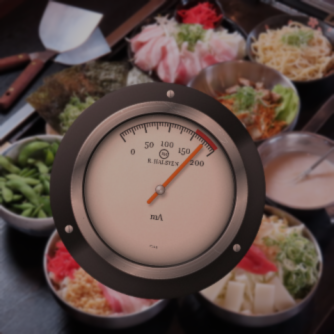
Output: **175** mA
